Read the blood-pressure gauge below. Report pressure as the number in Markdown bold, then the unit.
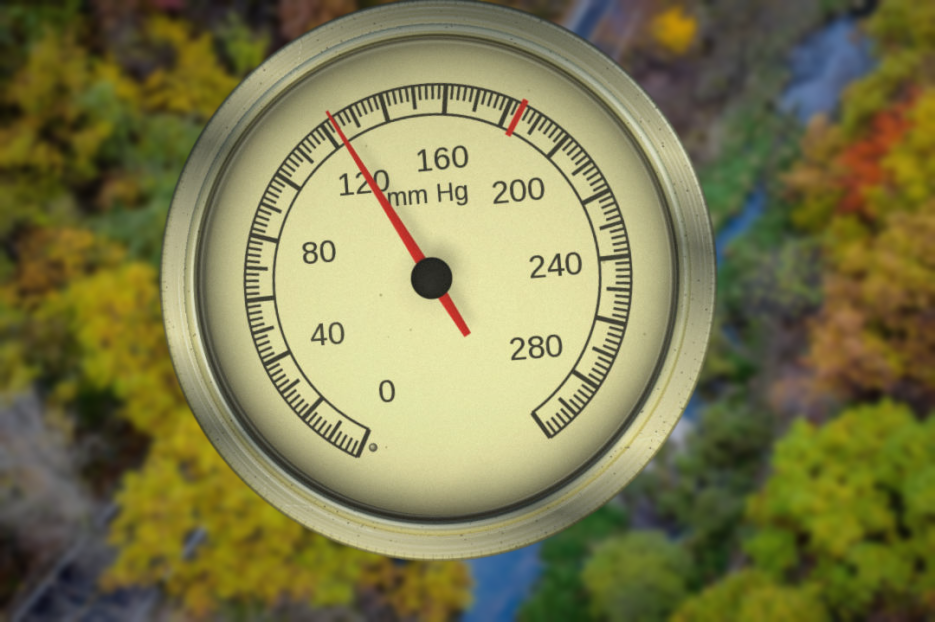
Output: **124** mmHg
